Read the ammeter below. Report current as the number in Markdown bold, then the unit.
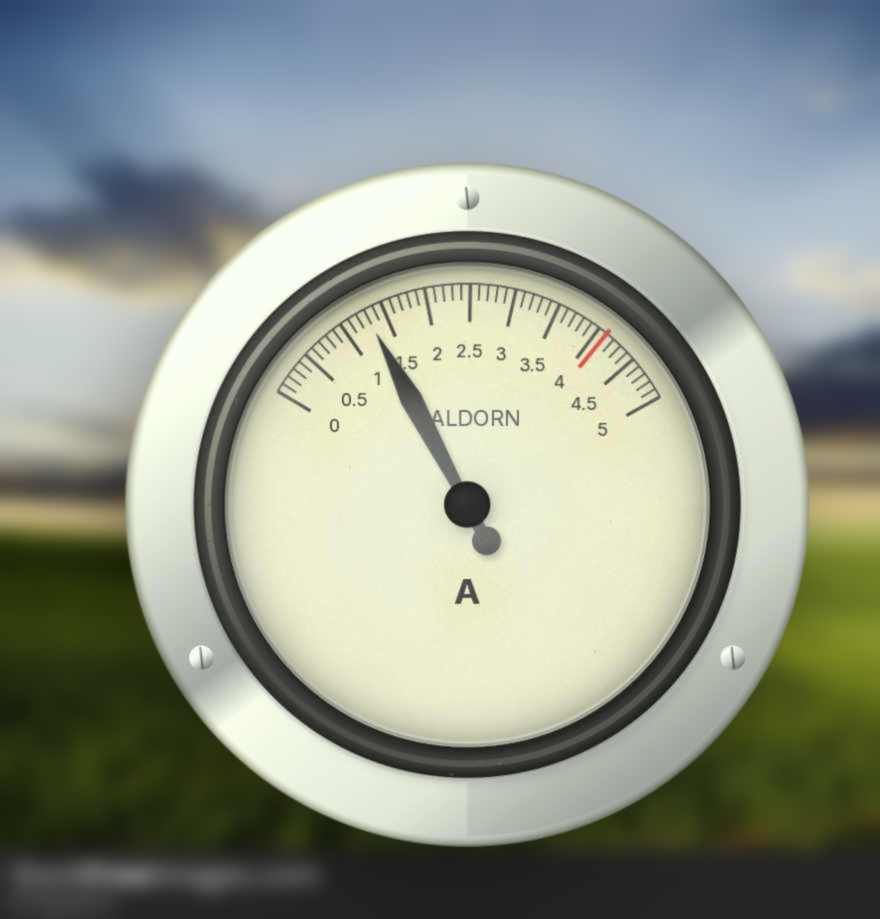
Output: **1.3** A
